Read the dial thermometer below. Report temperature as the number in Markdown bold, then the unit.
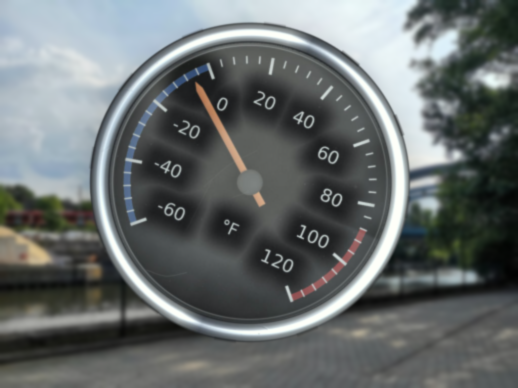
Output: **-6** °F
